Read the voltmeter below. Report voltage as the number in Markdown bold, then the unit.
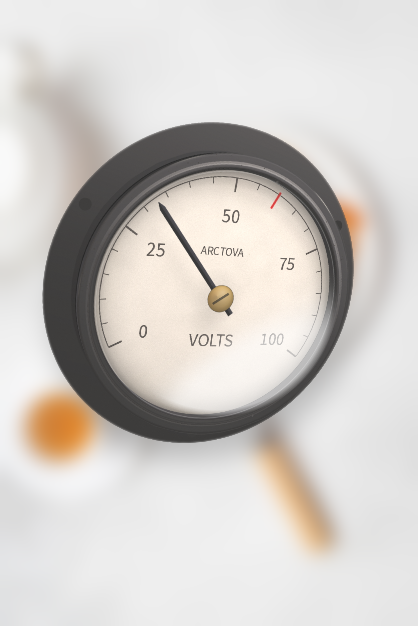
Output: **32.5** V
